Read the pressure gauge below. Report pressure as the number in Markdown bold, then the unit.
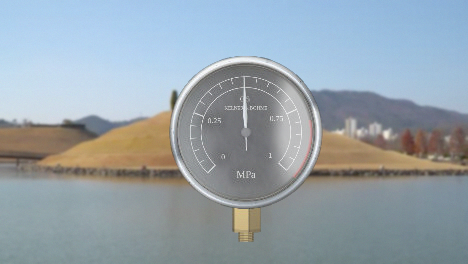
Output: **0.5** MPa
